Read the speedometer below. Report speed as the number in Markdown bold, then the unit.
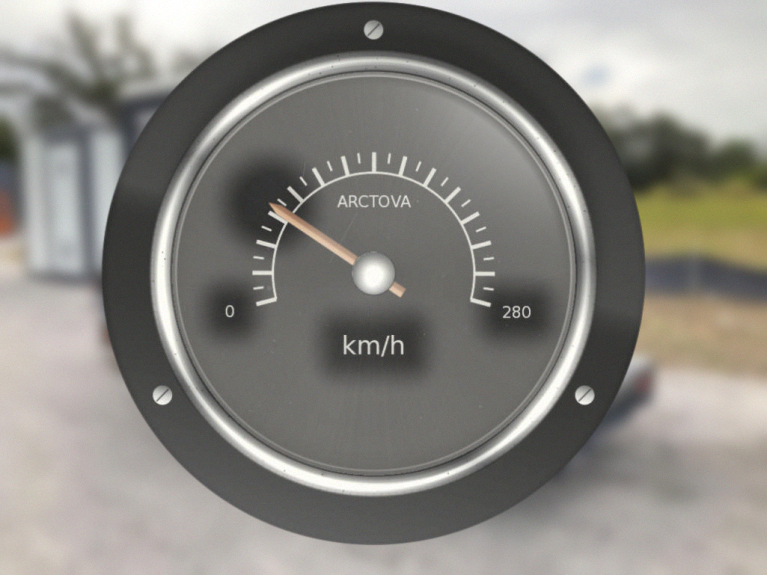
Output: **65** km/h
